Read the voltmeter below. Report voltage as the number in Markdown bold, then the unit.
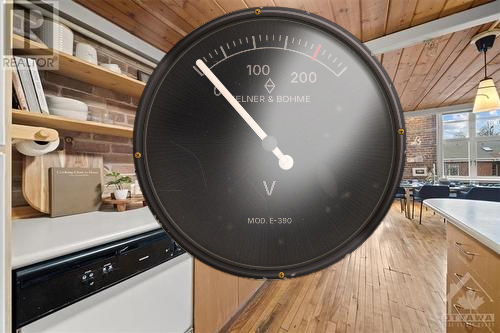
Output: **10** V
